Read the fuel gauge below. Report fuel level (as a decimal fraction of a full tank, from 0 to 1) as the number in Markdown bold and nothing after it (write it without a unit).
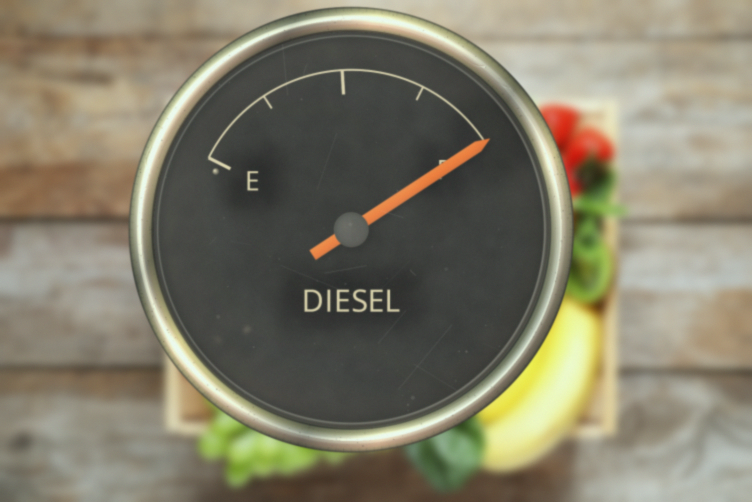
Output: **1**
